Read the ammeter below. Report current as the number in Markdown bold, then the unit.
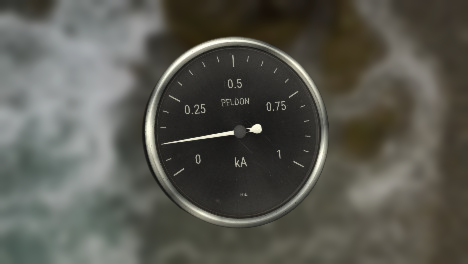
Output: **0.1** kA
